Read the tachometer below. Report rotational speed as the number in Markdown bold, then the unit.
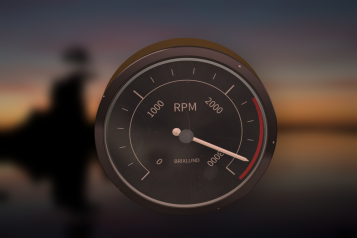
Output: **2800** rpm
